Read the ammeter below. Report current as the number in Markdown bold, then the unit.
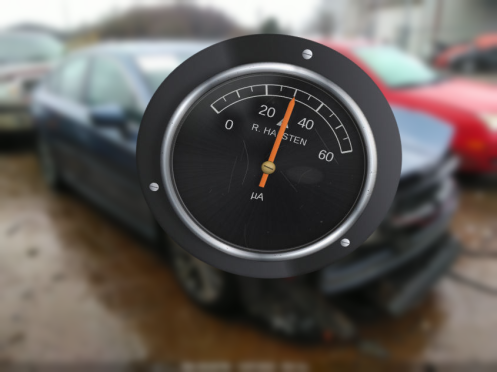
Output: **30** µA
